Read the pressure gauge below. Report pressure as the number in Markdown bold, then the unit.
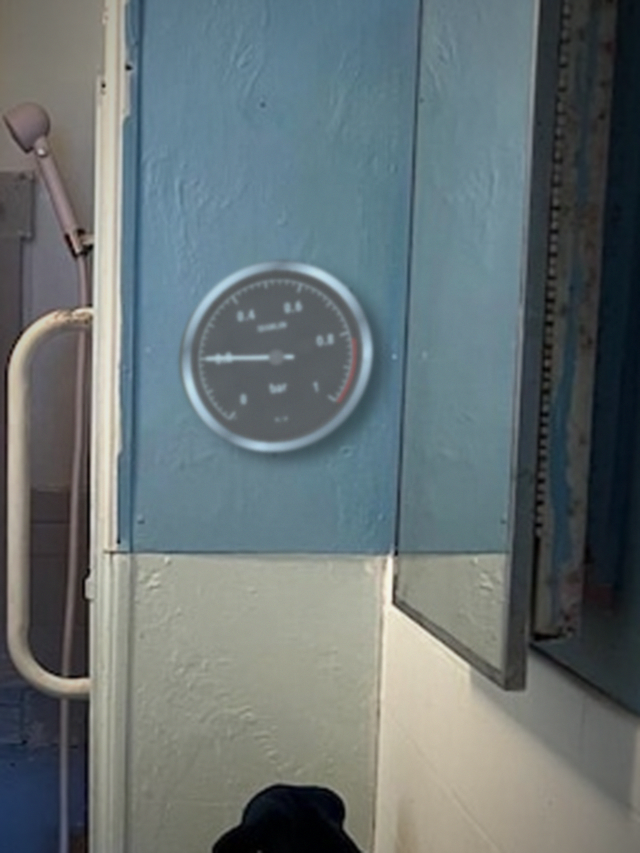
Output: **0.2** bar
